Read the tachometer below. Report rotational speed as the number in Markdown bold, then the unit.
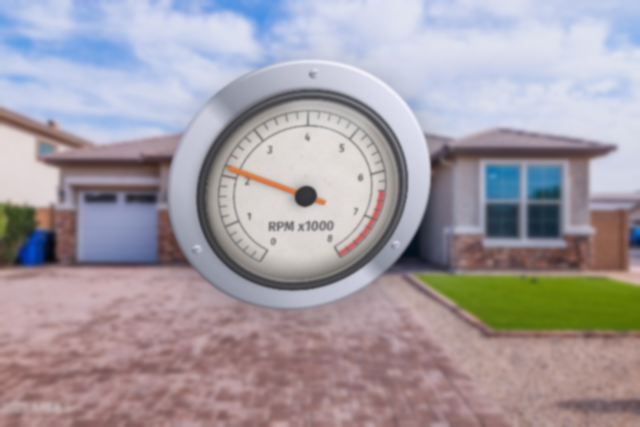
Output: **2200** rpm
